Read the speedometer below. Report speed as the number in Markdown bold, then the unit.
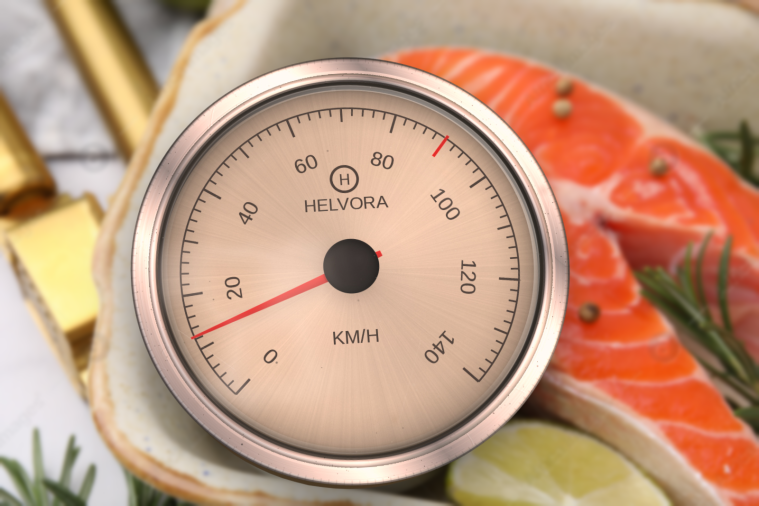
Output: **12** km/h
